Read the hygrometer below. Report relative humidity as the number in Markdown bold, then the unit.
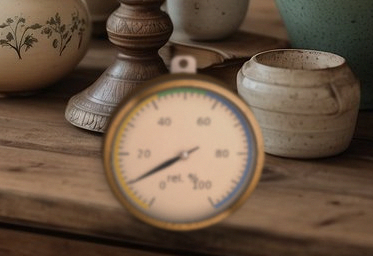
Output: **10** %
